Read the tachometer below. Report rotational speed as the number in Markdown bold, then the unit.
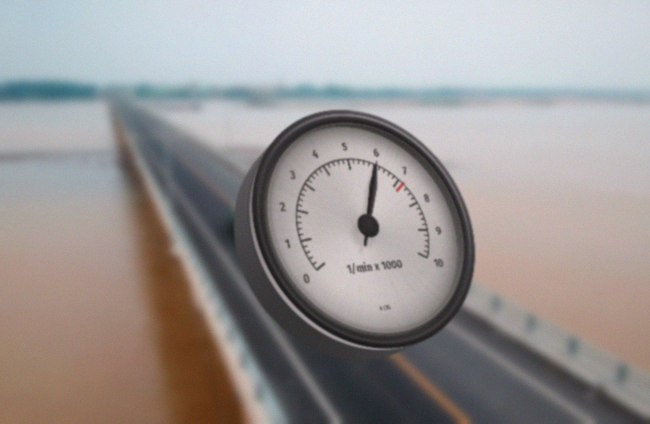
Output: **6000** rpm
